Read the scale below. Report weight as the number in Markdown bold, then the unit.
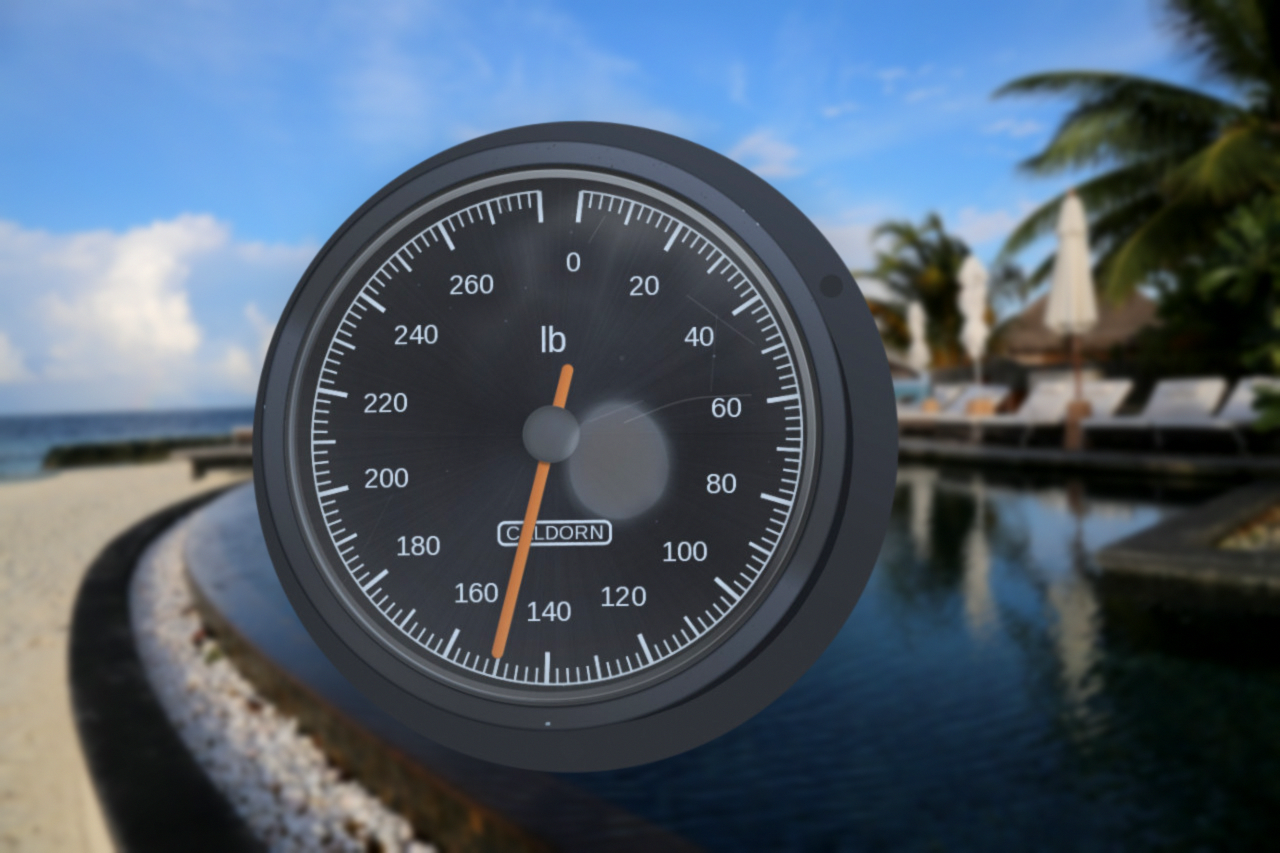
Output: **150** lb
